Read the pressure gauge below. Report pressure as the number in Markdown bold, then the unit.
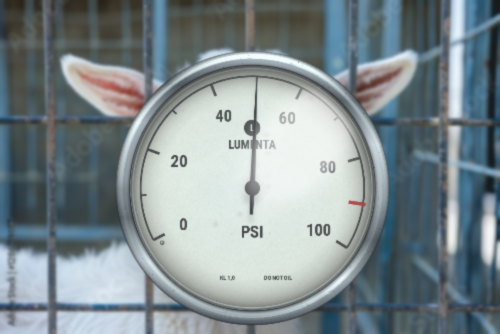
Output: **50** psi
